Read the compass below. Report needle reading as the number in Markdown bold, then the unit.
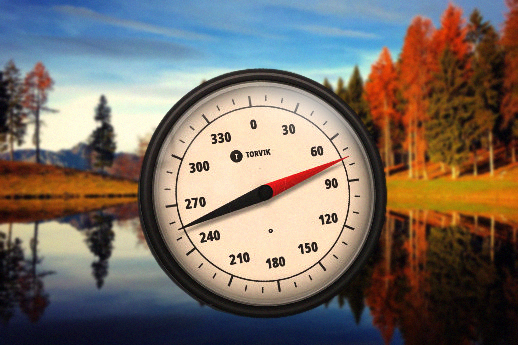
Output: **75** °
